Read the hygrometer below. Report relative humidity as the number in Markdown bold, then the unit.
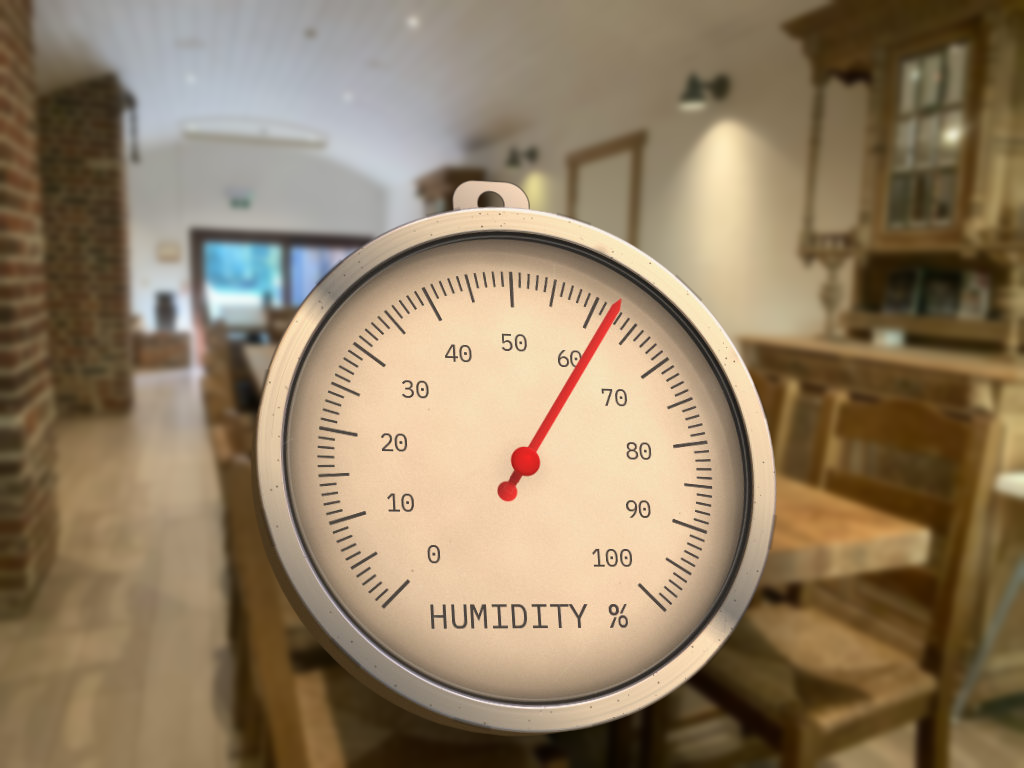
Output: **62** %
